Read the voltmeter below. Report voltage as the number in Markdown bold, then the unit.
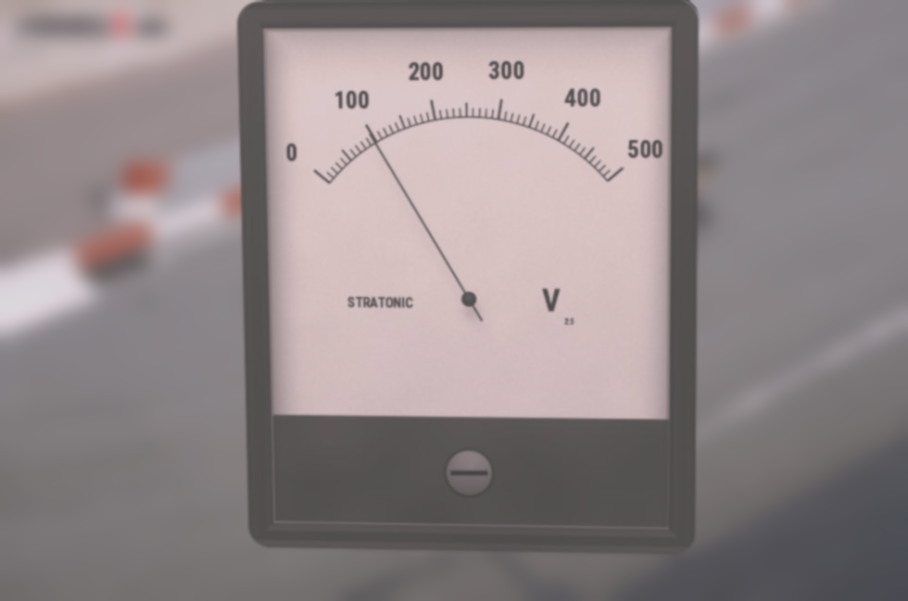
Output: **100** V
